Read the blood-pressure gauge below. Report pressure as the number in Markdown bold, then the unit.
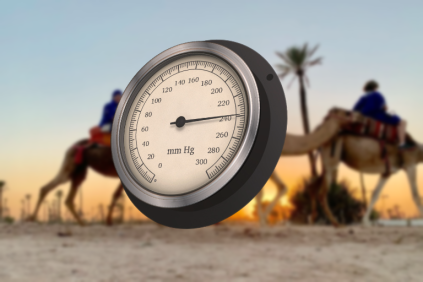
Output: **240** mmHg
